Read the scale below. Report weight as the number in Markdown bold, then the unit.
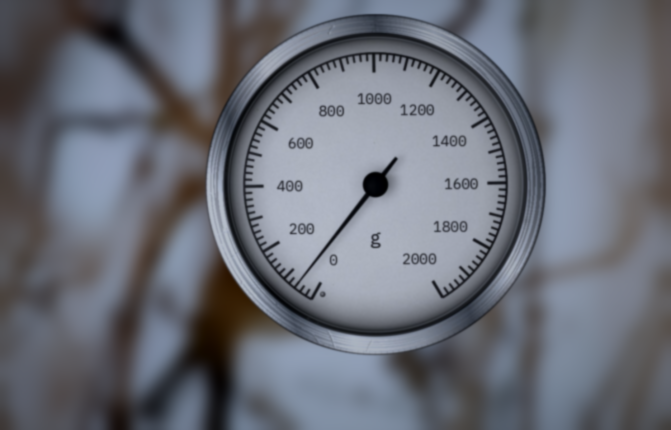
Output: **60** g
